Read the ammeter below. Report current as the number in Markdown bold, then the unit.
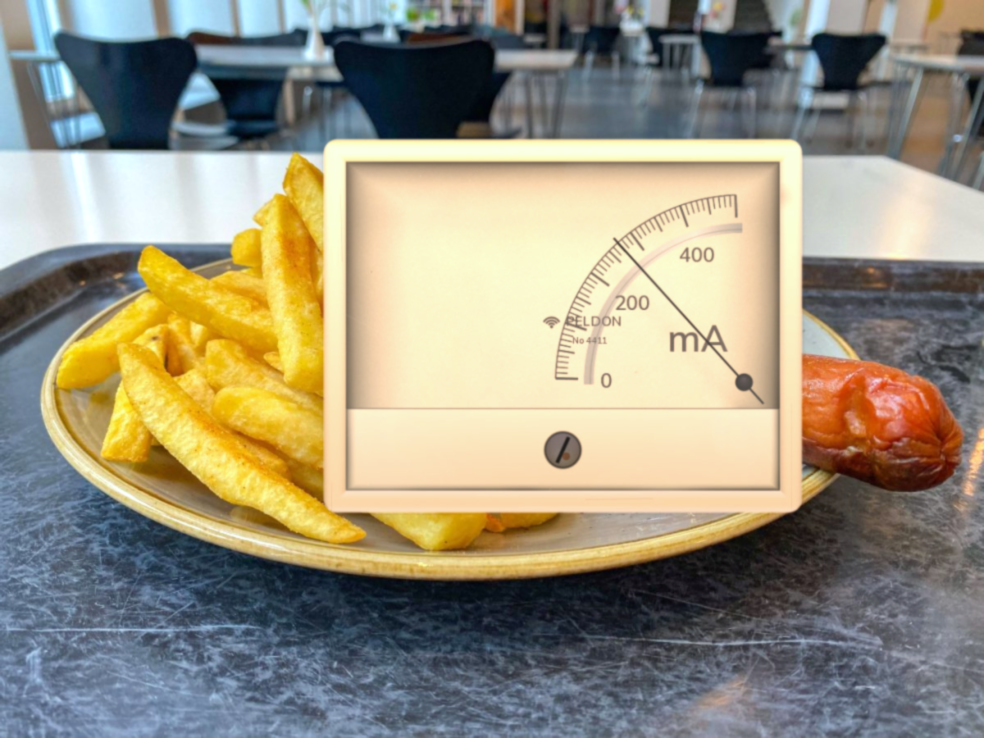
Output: **270** mA
